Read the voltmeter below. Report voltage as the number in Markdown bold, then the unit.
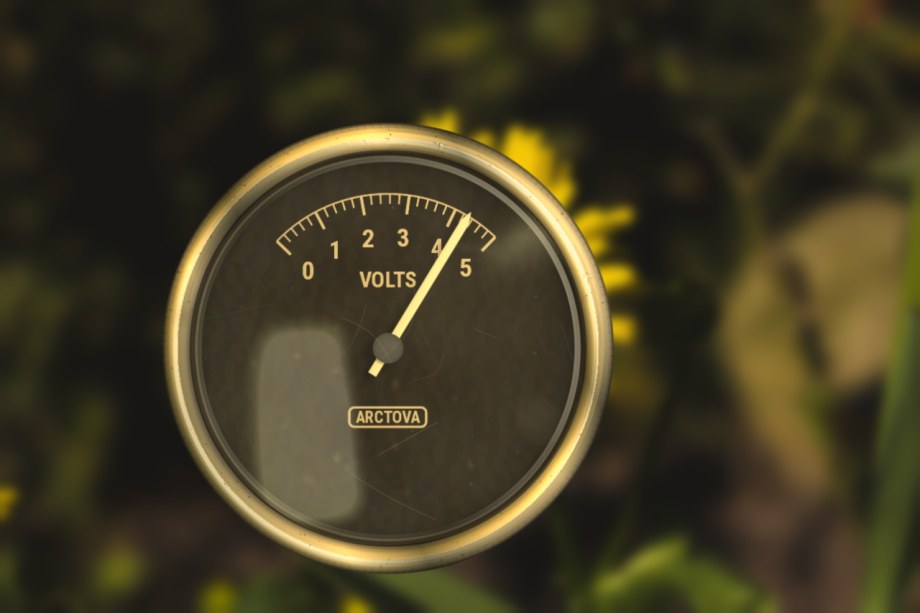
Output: **4.3** V
